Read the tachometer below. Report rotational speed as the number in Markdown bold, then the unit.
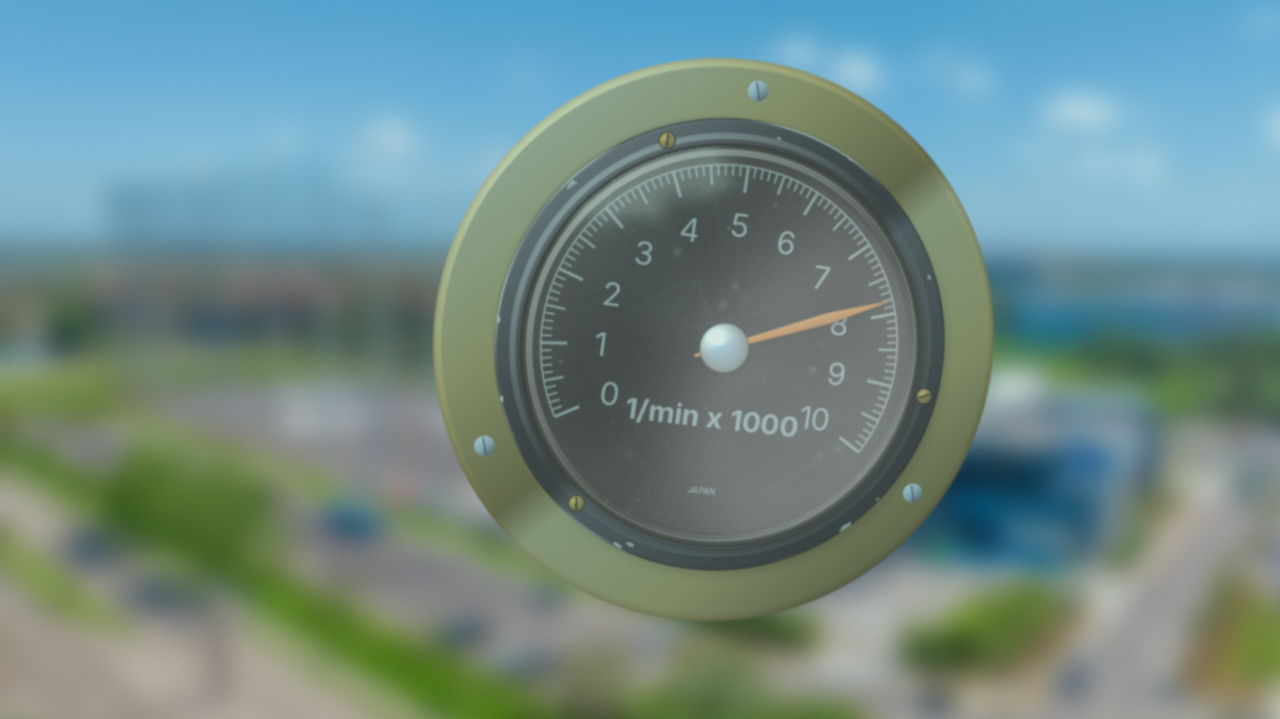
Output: **7800** rpm
